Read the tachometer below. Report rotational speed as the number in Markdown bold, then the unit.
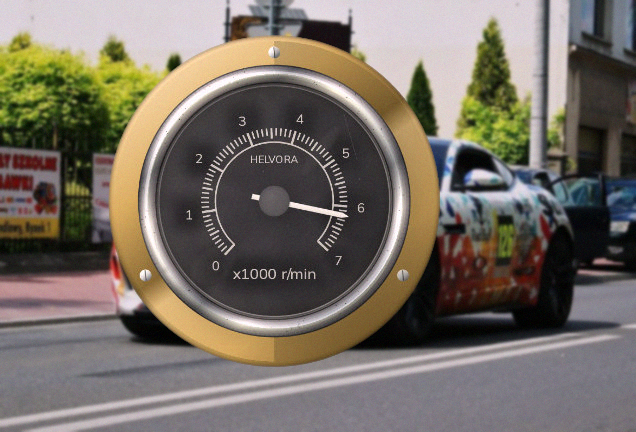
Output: **6200** rpm
